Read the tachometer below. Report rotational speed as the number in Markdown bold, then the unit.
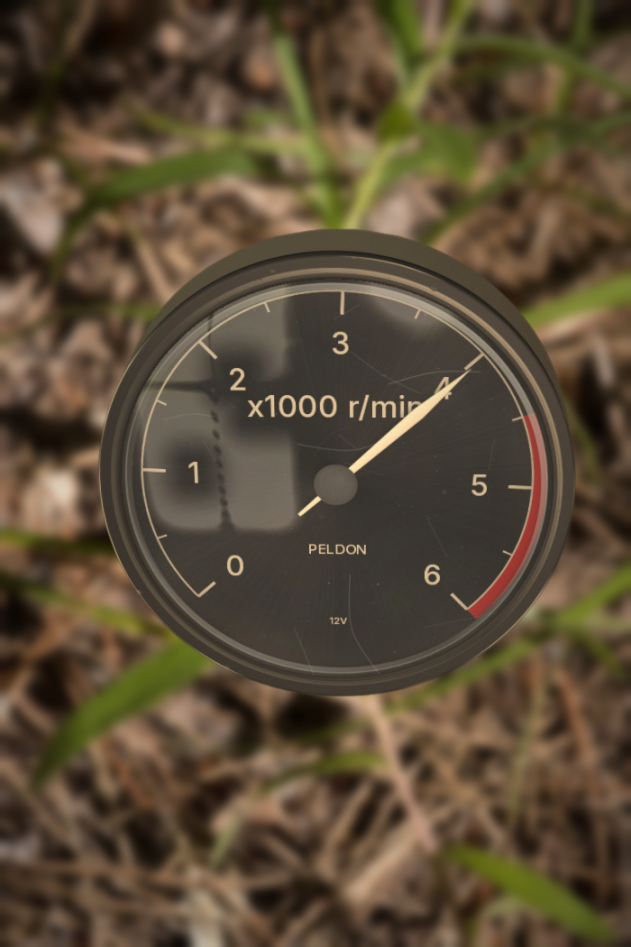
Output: **4000** rpm
